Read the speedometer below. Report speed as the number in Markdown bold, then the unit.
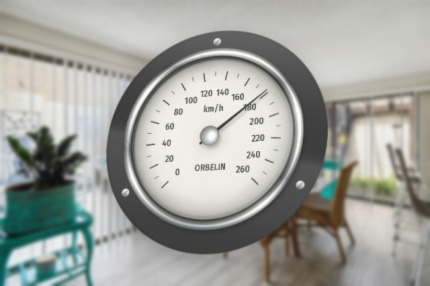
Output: **180** km/h
